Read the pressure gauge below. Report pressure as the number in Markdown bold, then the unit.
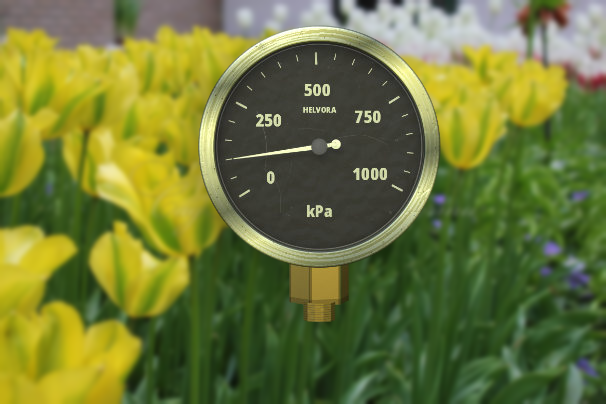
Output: **100** kPa
